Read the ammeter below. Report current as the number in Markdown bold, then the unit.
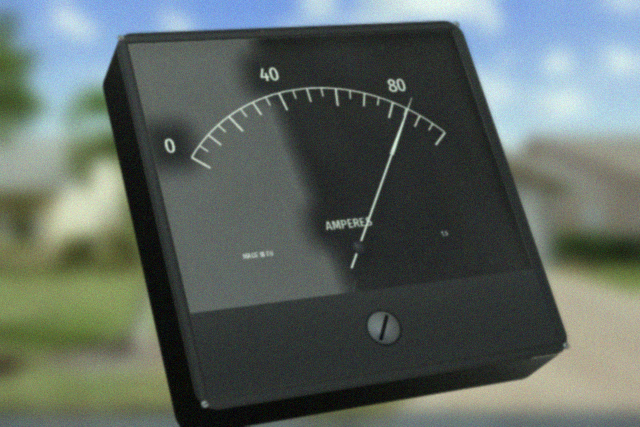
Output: **85** A
